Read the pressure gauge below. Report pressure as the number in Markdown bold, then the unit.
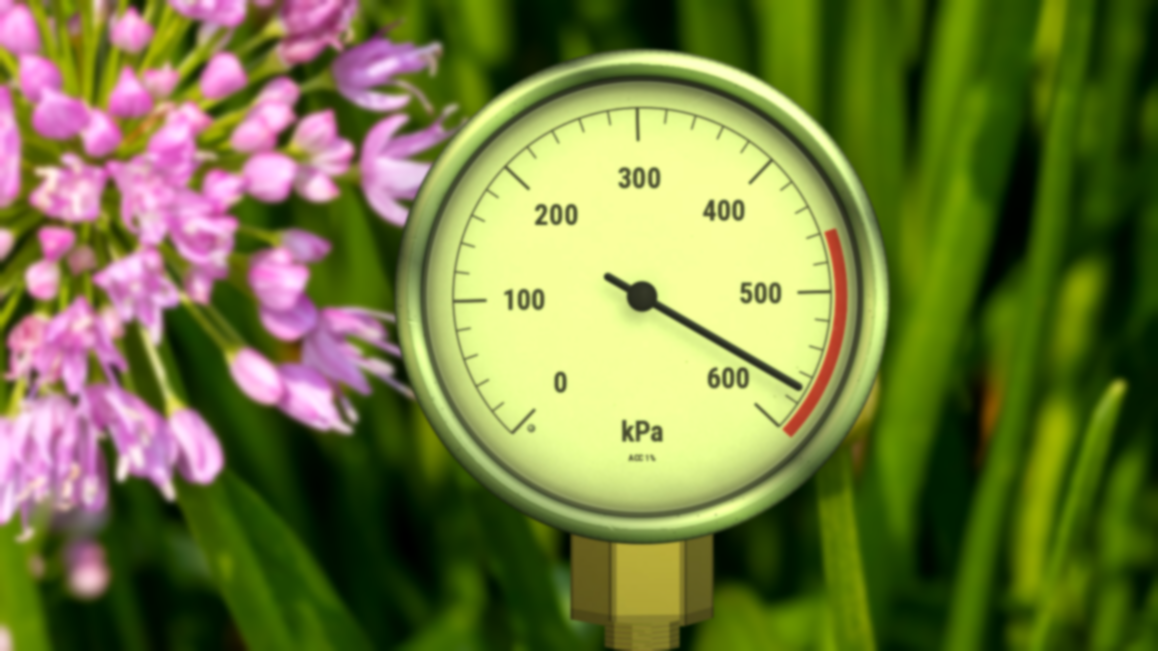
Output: **570** kPa
